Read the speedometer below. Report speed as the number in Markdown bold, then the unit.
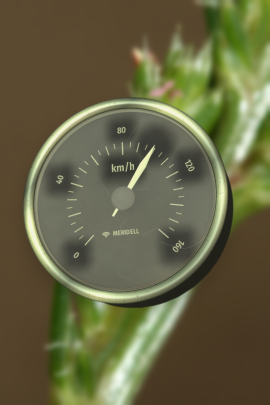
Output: **100** km/h
